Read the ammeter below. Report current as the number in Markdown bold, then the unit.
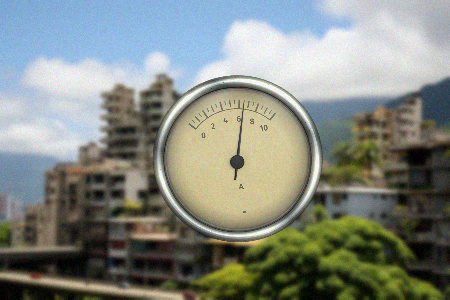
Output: **6.5** A
